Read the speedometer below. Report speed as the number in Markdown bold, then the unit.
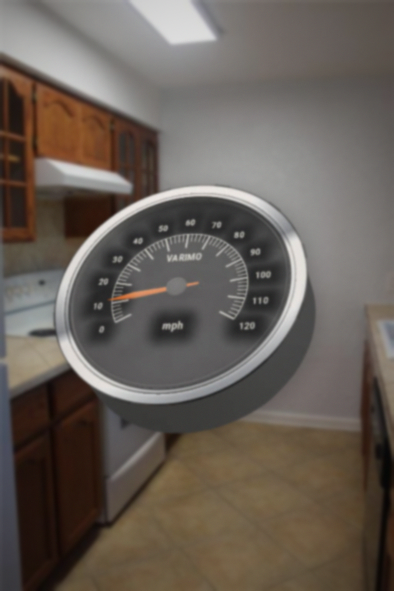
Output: **10** mph
